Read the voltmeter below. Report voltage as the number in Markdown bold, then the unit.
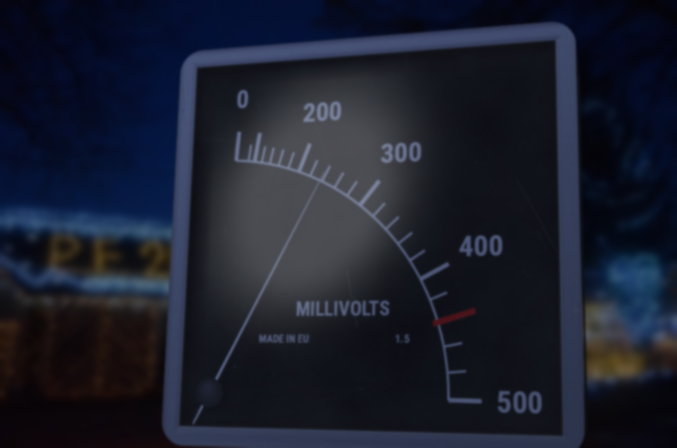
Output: **240** mV
